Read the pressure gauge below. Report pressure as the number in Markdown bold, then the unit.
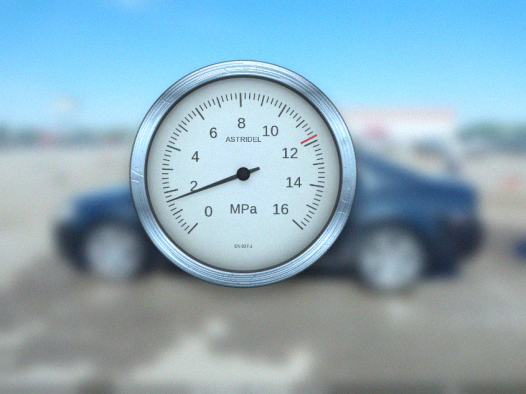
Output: **1.6** MPa
